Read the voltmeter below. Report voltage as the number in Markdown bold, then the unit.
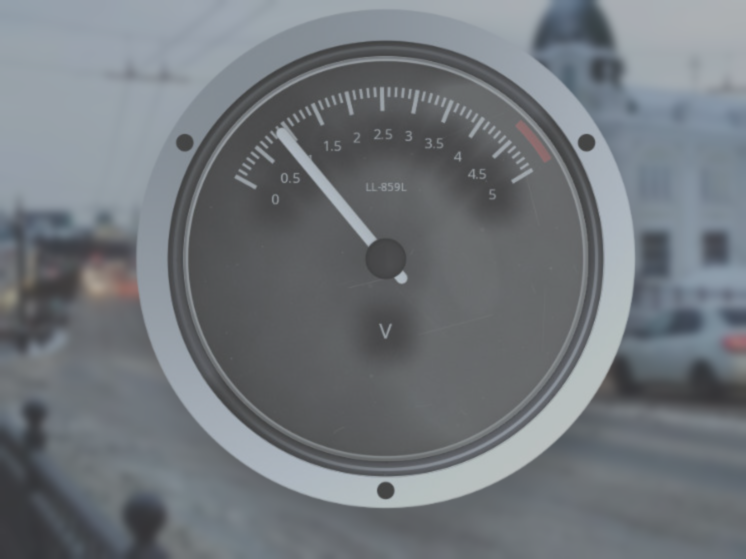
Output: **0.9** V
